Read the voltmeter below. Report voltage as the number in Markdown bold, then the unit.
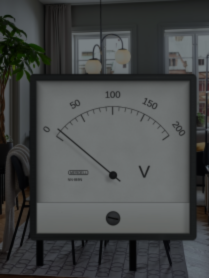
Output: **10** V
